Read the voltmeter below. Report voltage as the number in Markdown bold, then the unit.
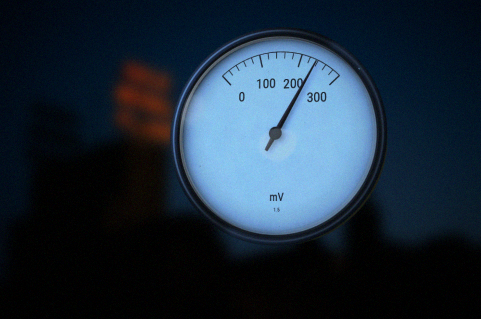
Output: **240** mV
